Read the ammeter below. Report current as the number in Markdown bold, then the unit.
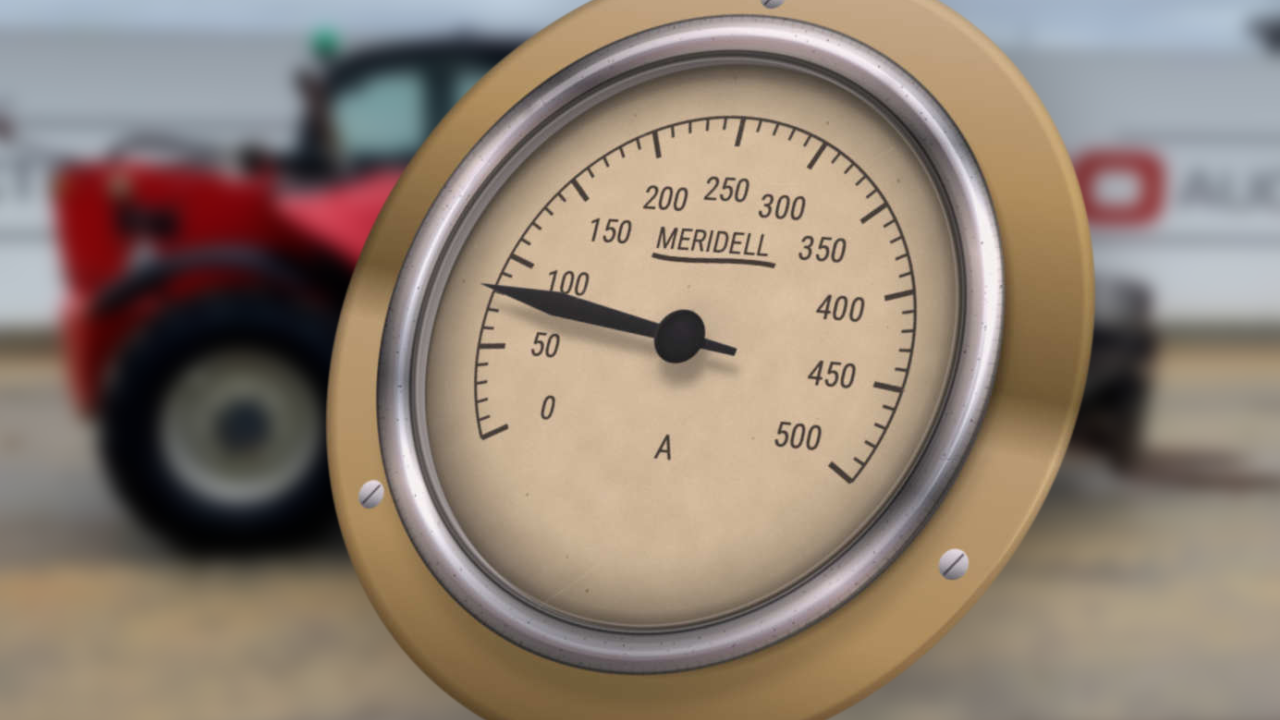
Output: **80** A
